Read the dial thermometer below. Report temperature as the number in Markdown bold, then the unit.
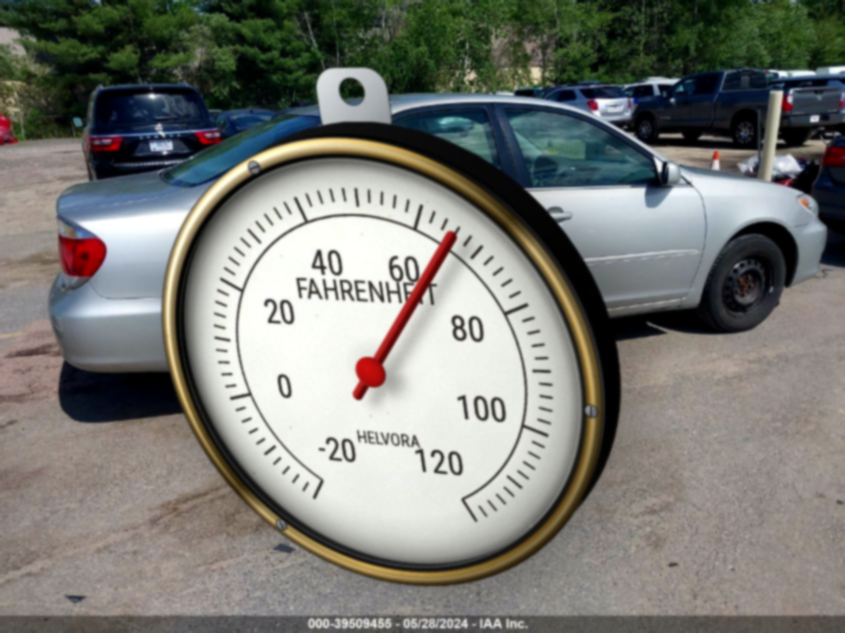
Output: **66** °F
